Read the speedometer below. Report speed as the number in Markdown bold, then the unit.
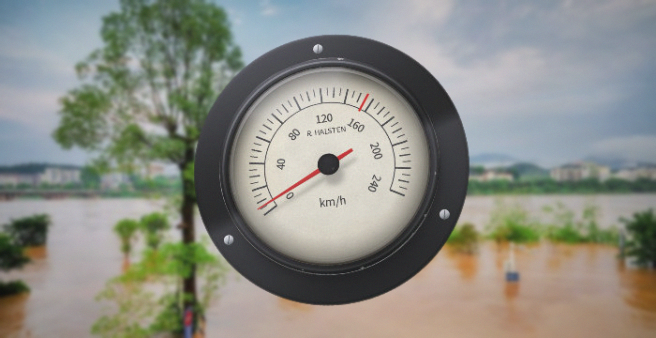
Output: **5** km/h
